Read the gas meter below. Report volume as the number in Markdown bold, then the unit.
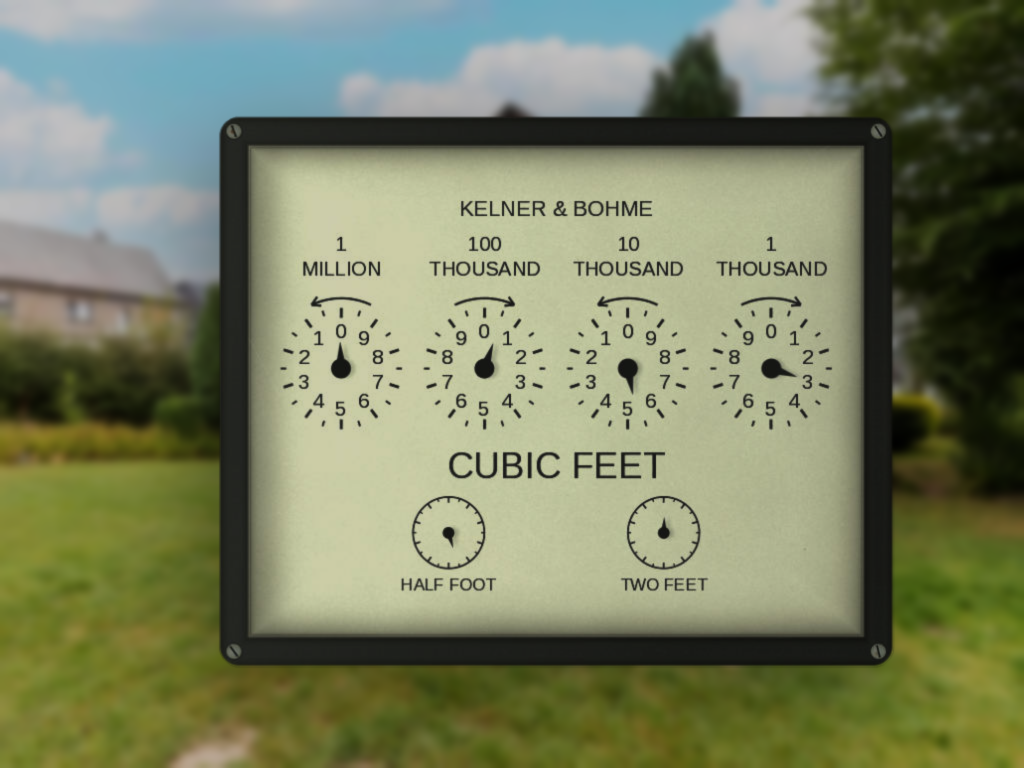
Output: **5300** ft³
